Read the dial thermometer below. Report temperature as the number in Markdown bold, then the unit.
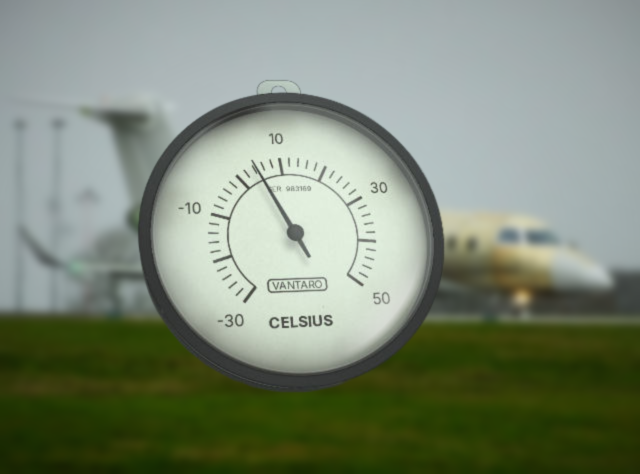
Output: **4** °C
